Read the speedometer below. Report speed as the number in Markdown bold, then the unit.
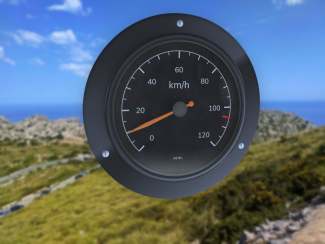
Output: **10** km/h
